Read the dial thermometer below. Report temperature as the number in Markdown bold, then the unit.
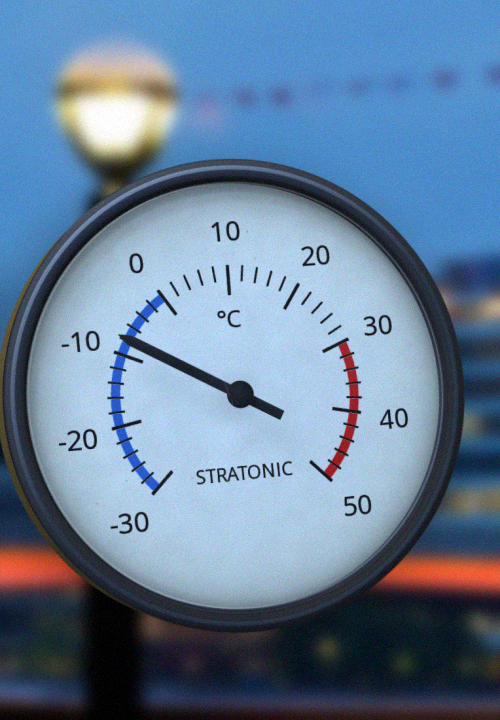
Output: **-8** °C
